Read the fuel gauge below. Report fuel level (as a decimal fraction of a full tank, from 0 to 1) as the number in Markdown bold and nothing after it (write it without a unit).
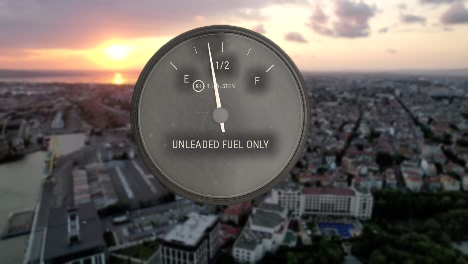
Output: **0.375**
